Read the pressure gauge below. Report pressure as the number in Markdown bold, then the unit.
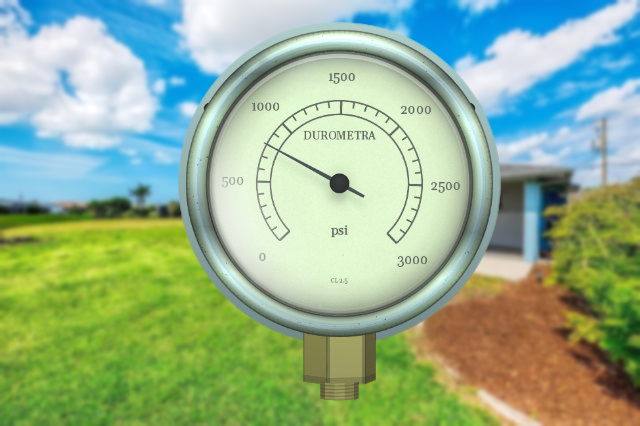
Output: **800** psi
